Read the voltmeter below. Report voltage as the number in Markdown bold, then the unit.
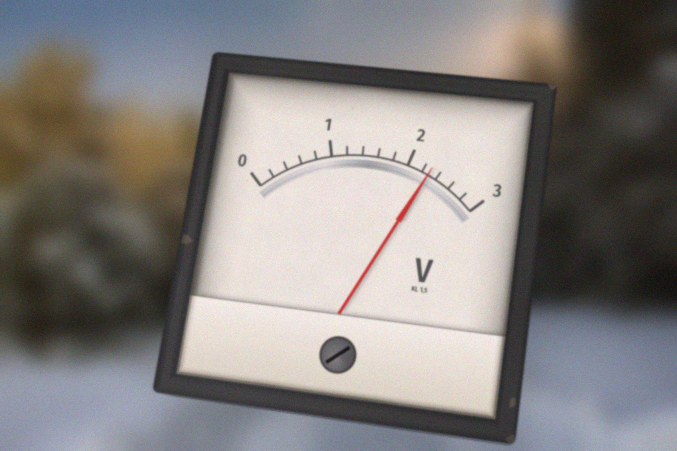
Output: **2.3** V
